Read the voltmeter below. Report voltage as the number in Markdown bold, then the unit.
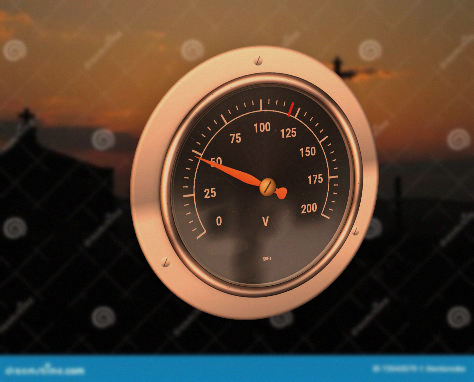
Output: **47.5** V
